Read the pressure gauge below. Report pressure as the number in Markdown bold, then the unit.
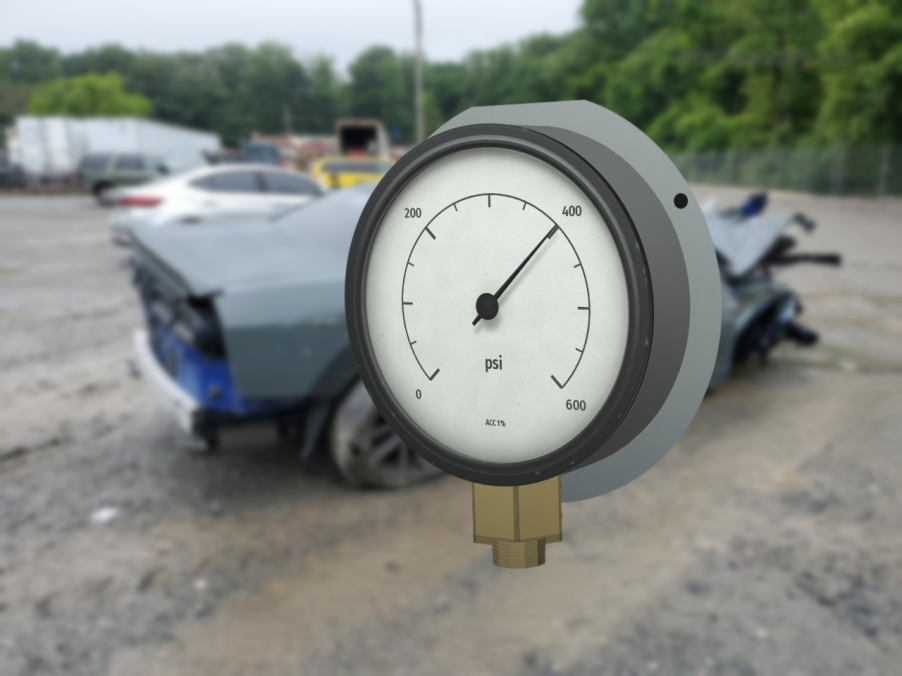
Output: **400** psi
